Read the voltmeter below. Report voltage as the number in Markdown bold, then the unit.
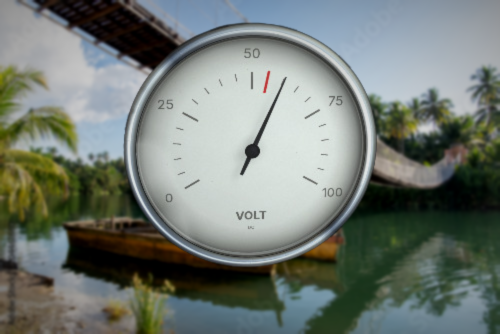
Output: **60** V
